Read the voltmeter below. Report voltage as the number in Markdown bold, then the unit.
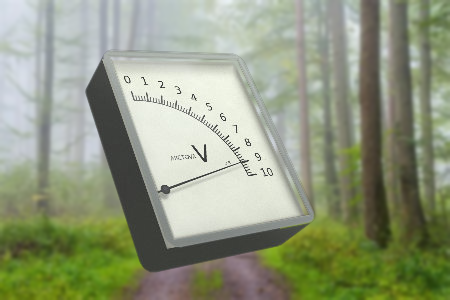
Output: **9** V
